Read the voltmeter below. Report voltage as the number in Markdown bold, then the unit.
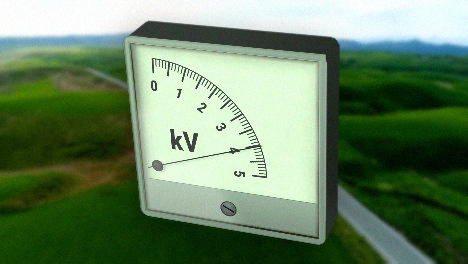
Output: **4** kV
